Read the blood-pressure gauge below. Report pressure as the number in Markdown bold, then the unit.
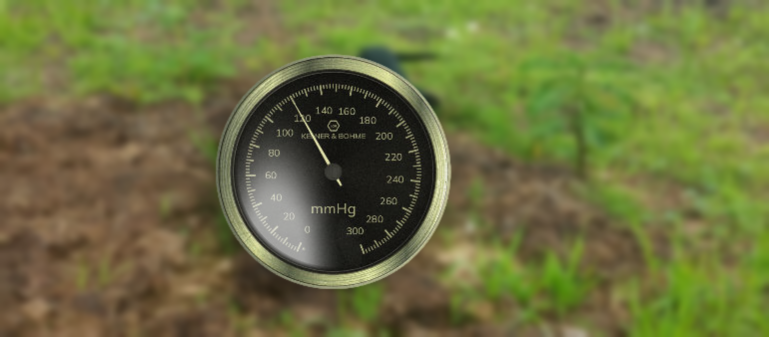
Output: **120** mmHg
